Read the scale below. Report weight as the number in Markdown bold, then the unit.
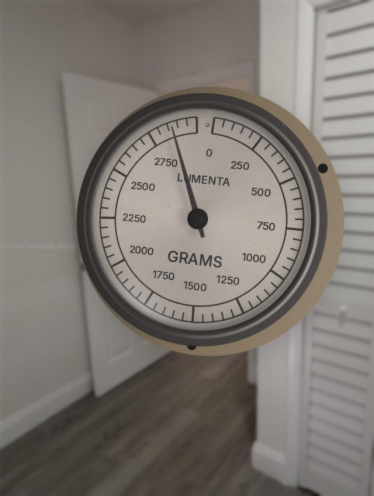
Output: **2875** g
